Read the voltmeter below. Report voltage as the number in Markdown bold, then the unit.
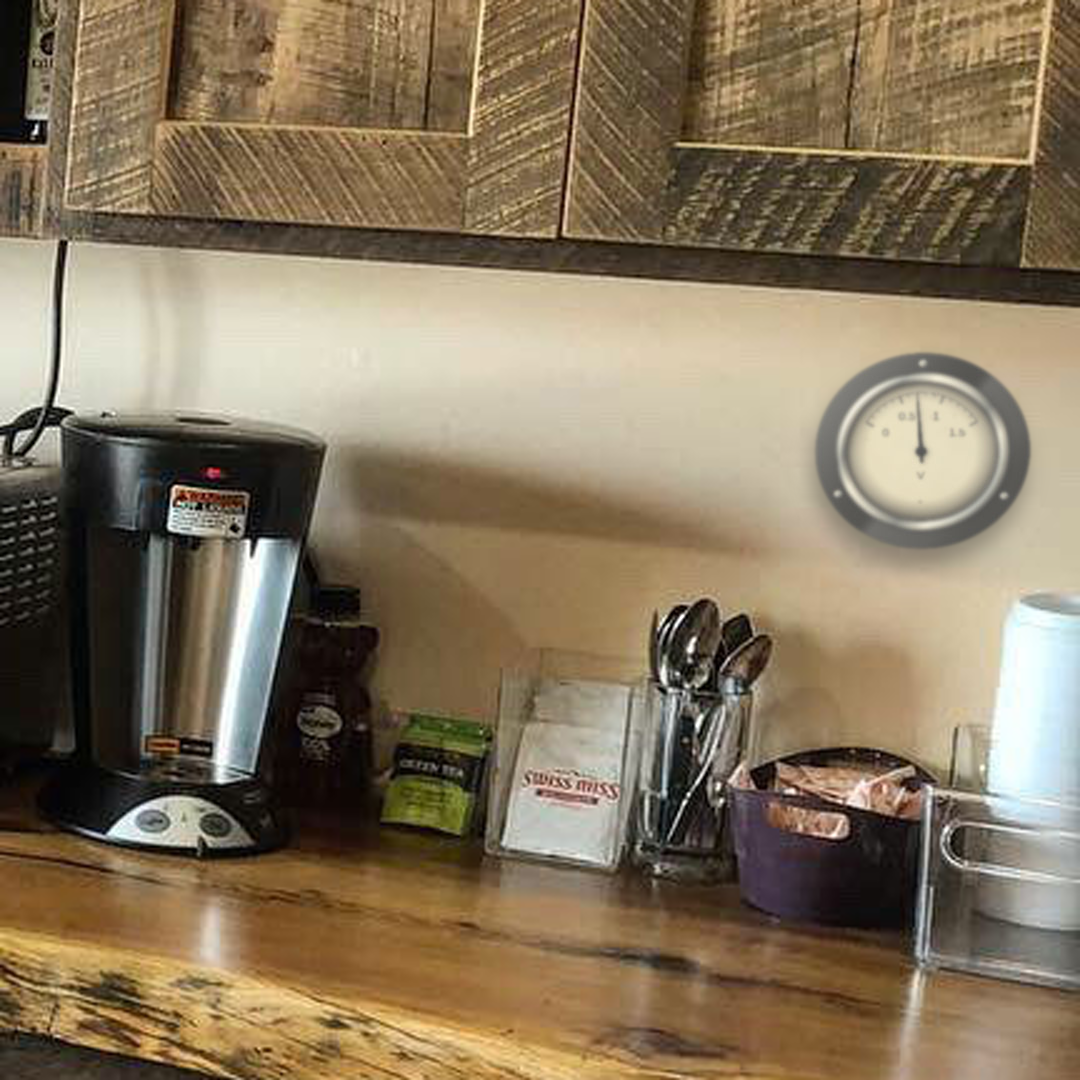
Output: **0.7** V
